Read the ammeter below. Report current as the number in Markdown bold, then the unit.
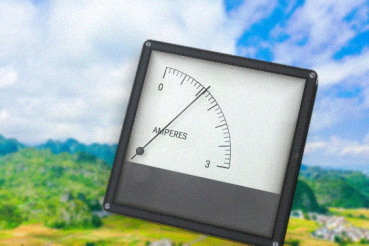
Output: **1.1** A
